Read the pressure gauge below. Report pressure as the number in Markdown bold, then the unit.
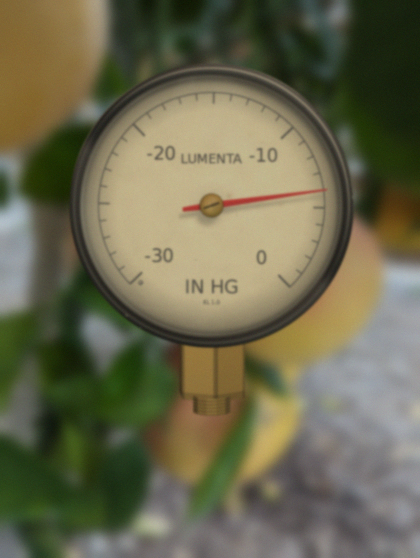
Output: **-6** inHg
